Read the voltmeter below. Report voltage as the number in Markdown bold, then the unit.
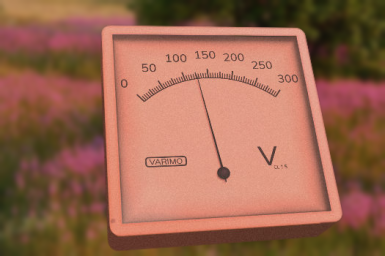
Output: **125** V
